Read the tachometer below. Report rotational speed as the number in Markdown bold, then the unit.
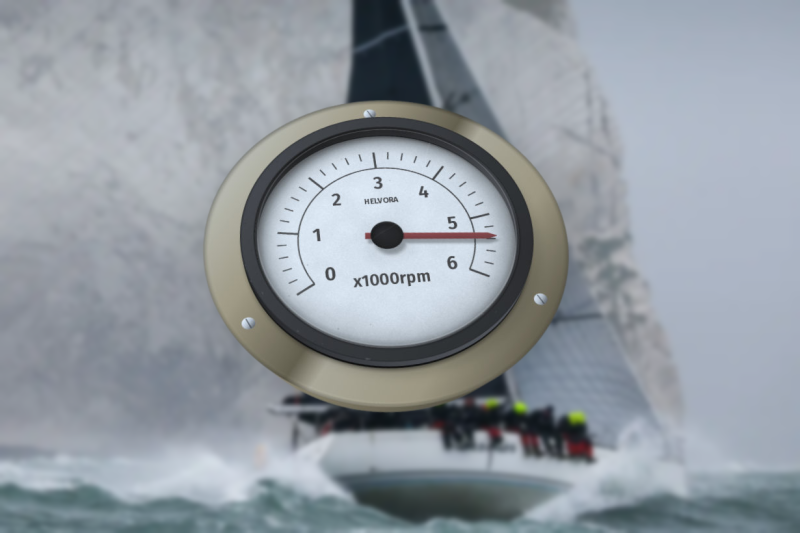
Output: **5400** rpm
